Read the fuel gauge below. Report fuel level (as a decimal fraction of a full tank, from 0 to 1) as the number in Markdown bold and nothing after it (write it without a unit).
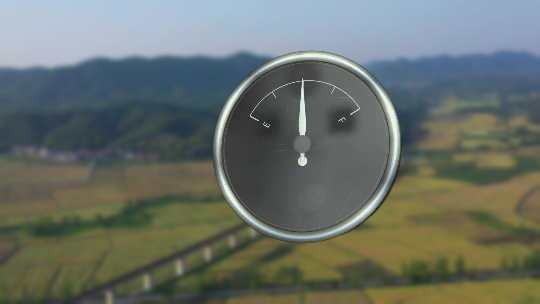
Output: **0.5**
